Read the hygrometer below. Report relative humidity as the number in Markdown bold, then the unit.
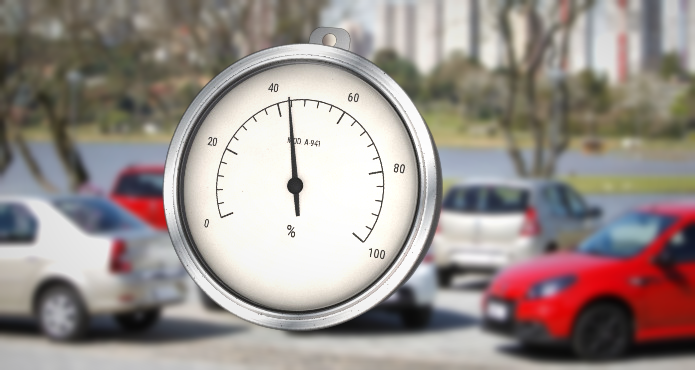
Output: **44** %
